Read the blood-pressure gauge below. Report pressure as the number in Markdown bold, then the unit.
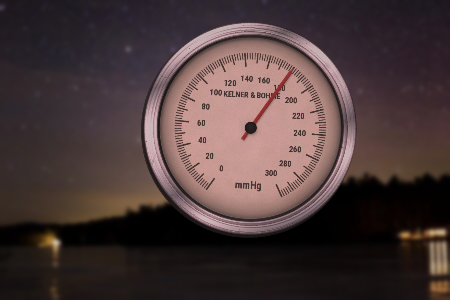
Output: **180** mmHg
